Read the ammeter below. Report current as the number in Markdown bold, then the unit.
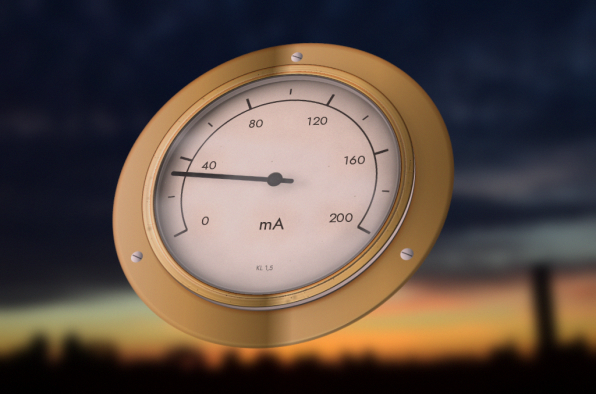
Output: **30** mA
